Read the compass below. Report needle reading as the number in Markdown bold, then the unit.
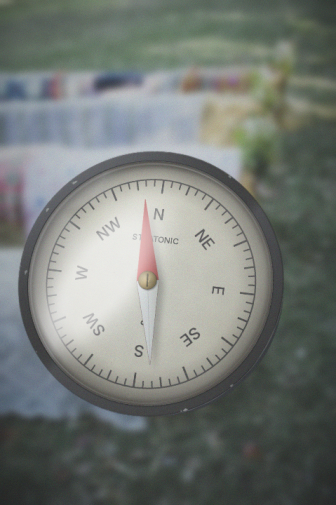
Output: **350** °
